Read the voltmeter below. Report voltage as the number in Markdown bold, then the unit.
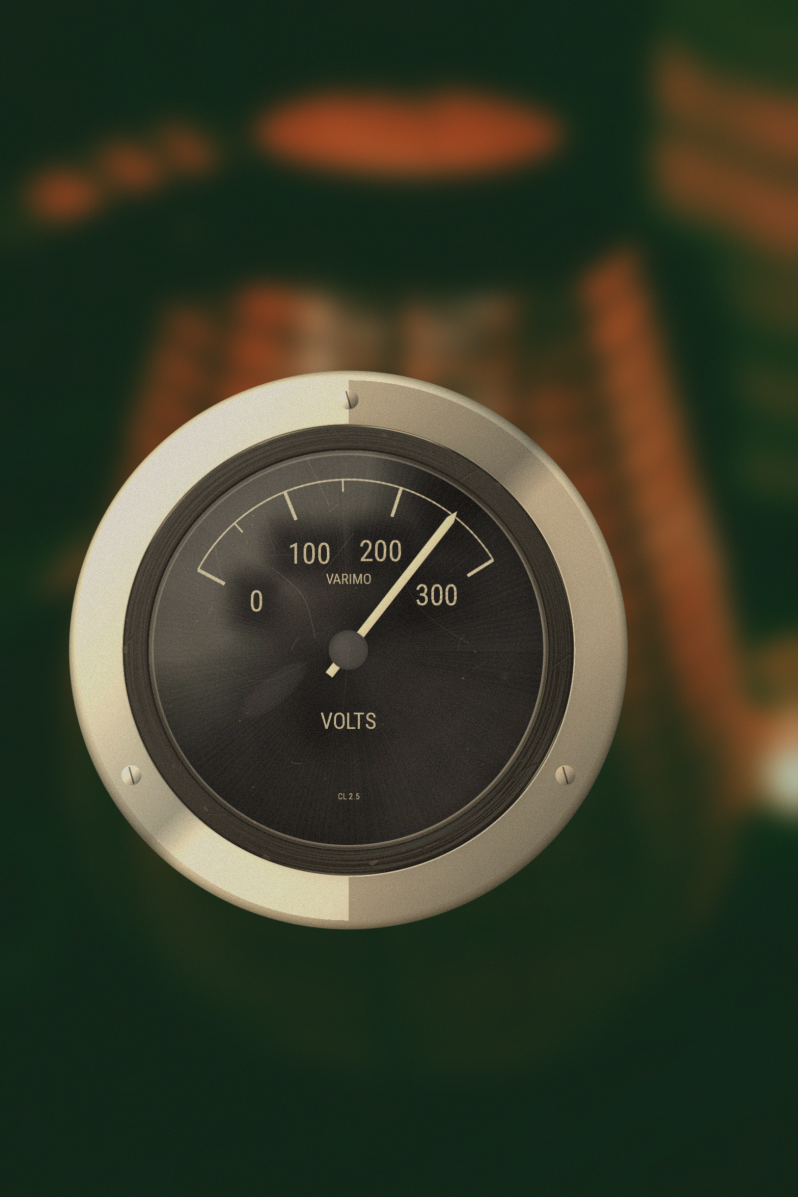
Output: **250** V
